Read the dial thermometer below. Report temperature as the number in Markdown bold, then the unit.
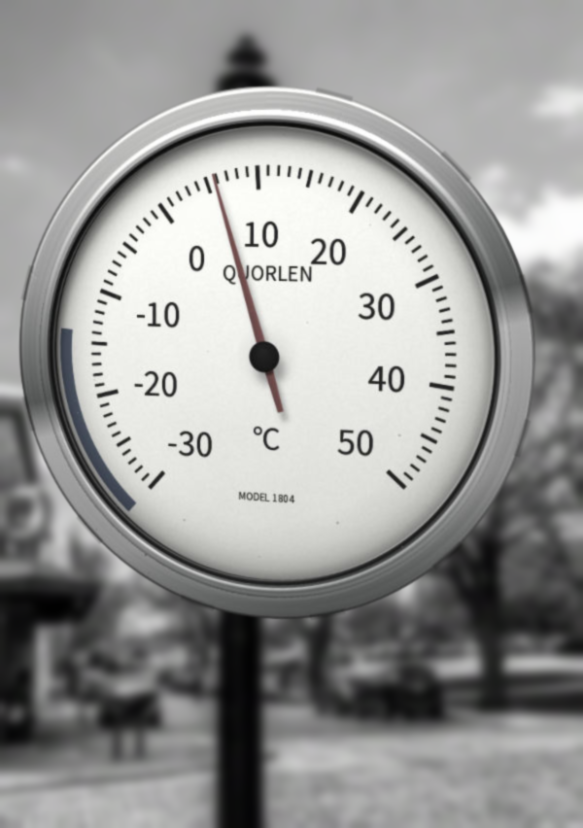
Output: **6** °C
